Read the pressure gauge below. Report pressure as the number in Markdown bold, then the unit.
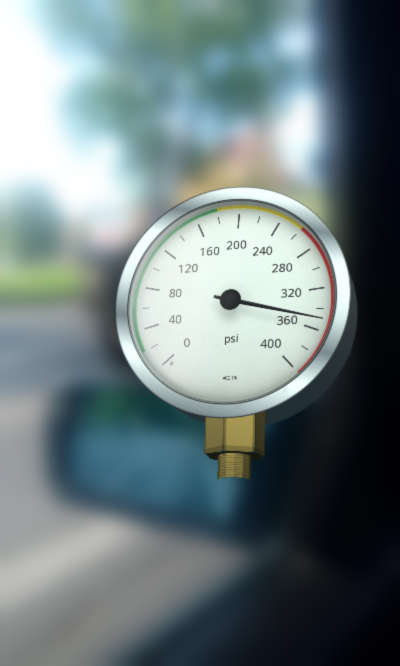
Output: **350** psi
